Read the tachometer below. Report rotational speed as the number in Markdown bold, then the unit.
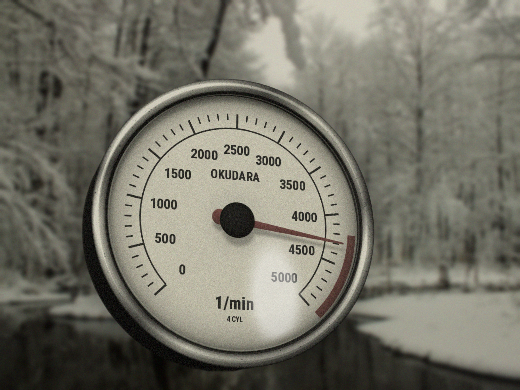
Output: **4300** rpm
